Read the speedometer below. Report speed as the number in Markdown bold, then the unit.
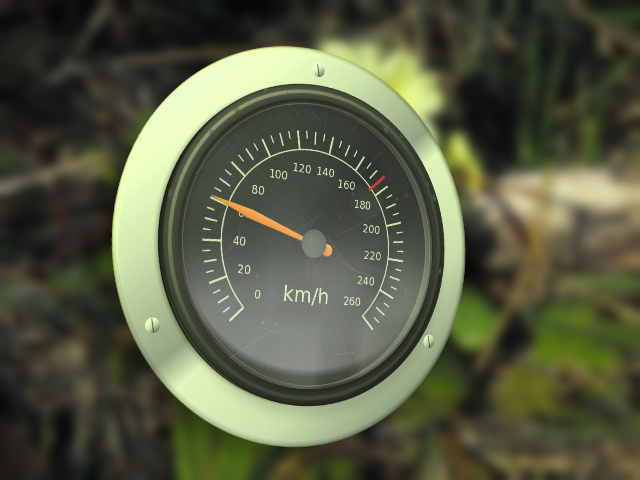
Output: **60** km/h
